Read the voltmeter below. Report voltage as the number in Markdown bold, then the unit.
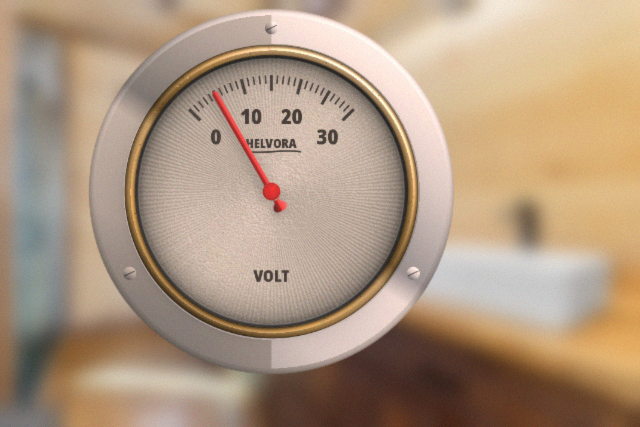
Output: **5** V
